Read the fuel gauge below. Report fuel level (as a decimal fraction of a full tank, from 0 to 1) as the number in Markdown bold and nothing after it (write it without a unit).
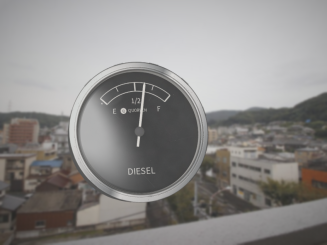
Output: **0.625**
